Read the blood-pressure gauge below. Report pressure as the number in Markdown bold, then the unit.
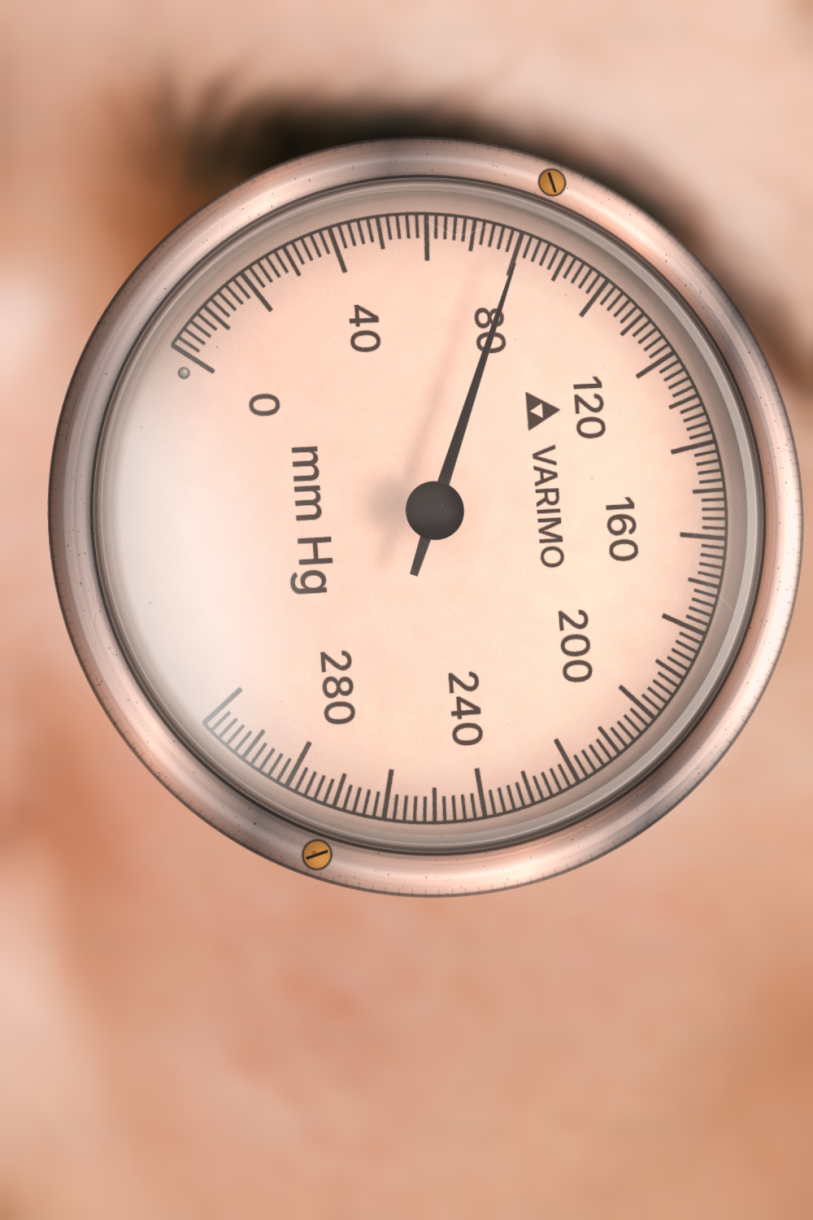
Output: **80** mmHg
